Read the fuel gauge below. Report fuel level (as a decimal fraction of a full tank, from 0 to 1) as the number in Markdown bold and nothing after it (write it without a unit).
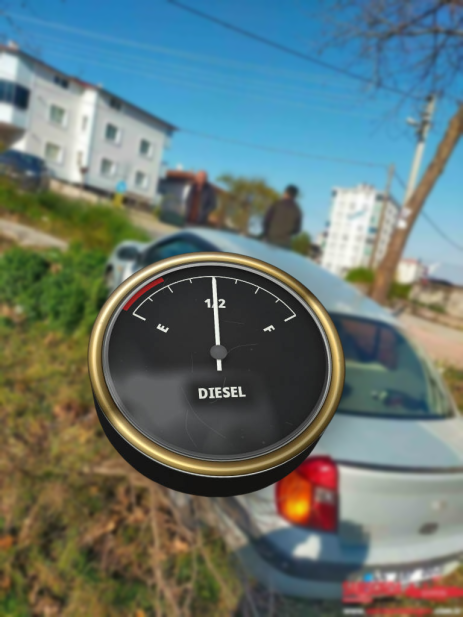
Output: **0.5**
